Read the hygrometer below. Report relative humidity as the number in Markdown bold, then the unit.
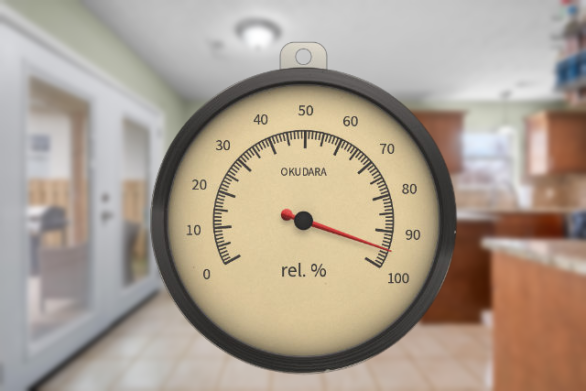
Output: **95** %
